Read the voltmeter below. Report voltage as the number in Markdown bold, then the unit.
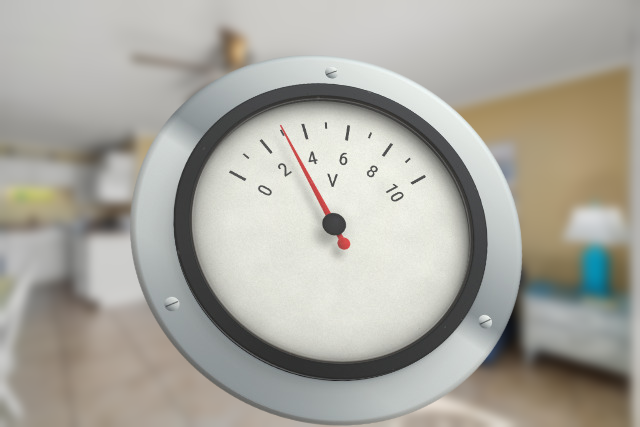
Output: **3** V
